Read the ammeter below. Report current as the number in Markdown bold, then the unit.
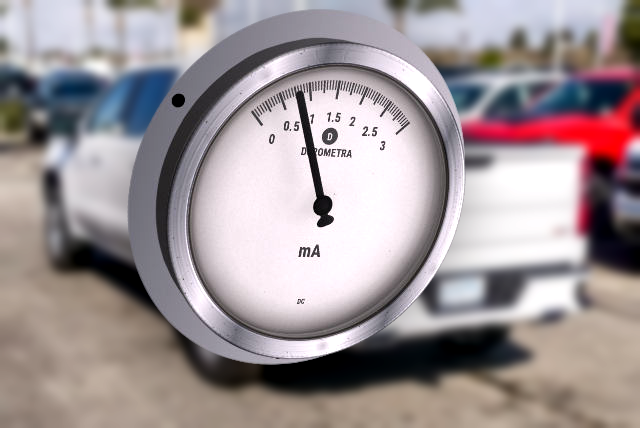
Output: **0.75** mA
